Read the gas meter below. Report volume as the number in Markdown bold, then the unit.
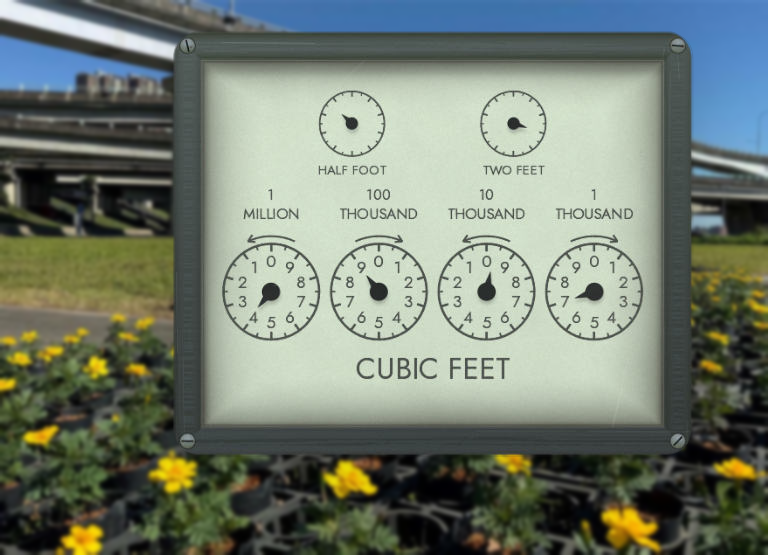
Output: **389700** ft³
